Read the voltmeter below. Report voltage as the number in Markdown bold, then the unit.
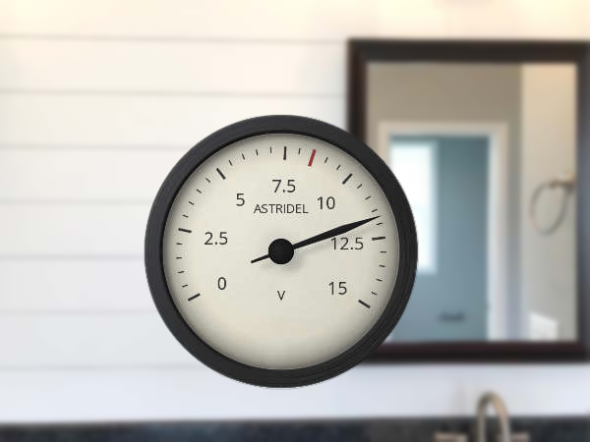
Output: **11.75** V
